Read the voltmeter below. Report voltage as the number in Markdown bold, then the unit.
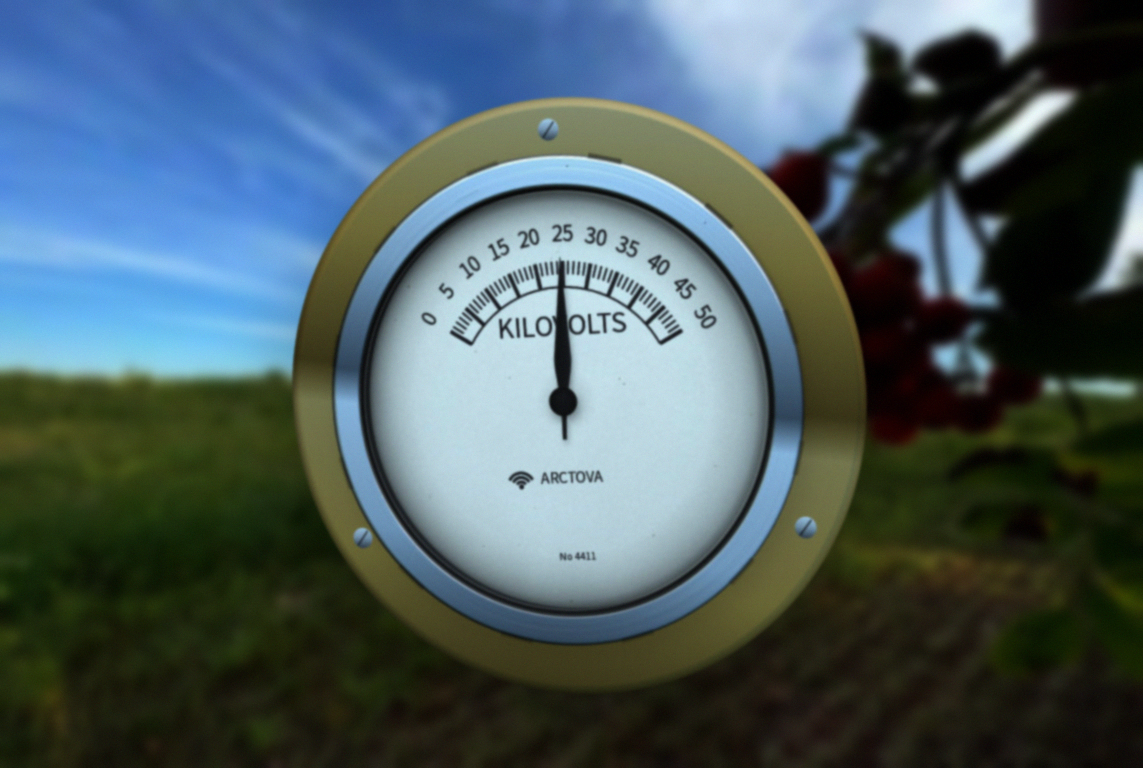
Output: **25** kV
